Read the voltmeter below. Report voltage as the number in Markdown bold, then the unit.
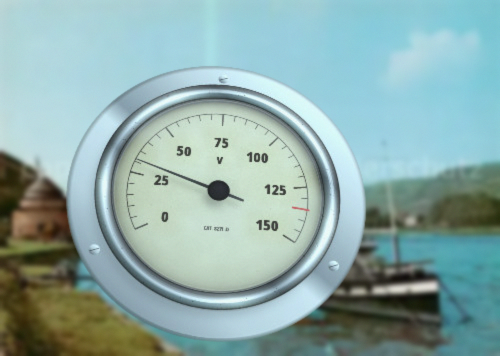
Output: **30** V
